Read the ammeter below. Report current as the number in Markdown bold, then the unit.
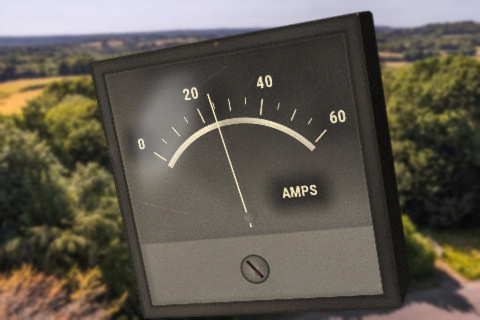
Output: **25** A
